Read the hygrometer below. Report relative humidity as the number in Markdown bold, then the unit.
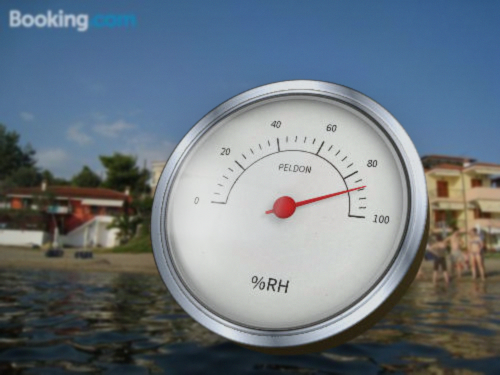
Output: **88** %
